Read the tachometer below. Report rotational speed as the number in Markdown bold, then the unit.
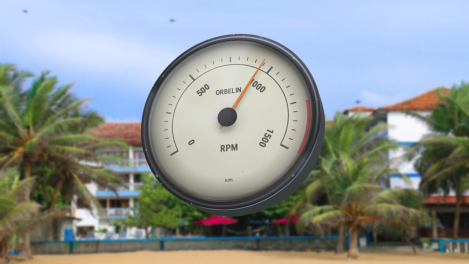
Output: **950** rpm
